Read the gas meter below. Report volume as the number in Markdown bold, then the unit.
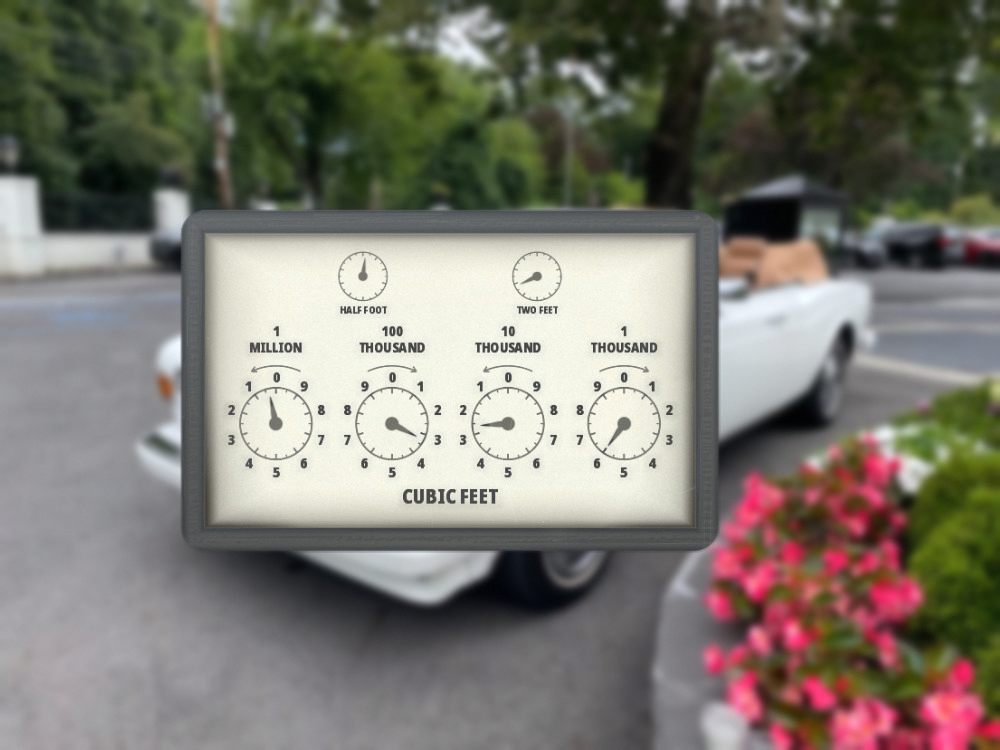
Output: **32600** ft³
